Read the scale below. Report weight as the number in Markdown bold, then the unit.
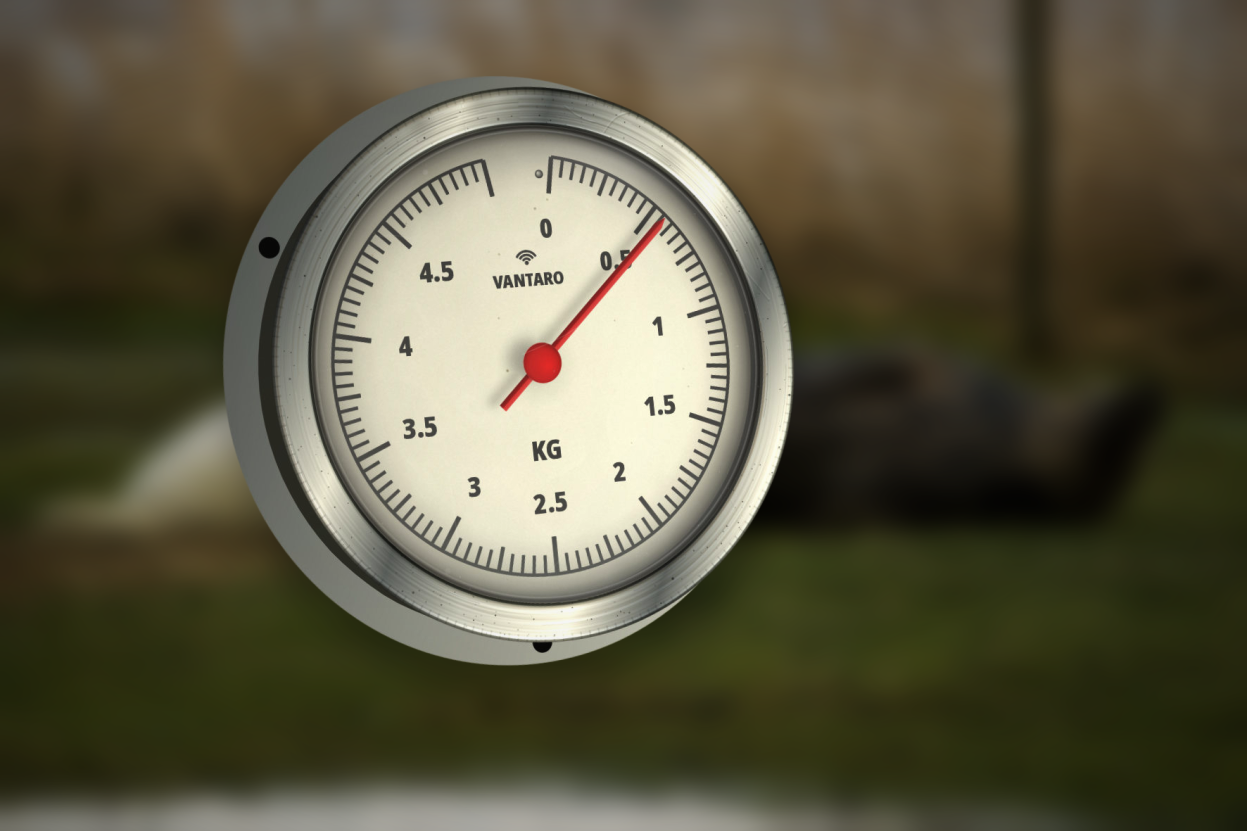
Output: **0.55** kg
